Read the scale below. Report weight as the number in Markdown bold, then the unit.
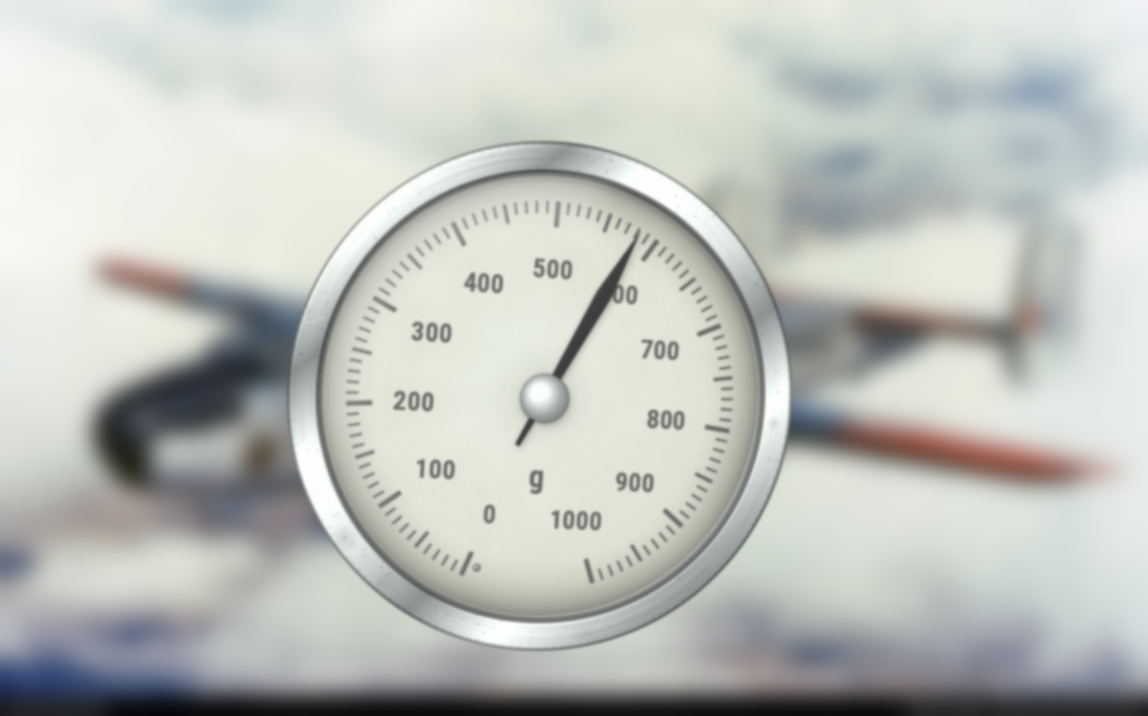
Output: **580** g
